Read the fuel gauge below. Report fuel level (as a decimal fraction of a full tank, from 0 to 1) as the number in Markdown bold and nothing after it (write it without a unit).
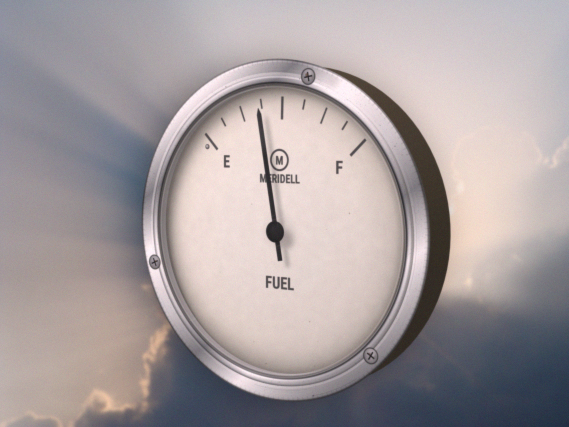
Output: **0.375**
